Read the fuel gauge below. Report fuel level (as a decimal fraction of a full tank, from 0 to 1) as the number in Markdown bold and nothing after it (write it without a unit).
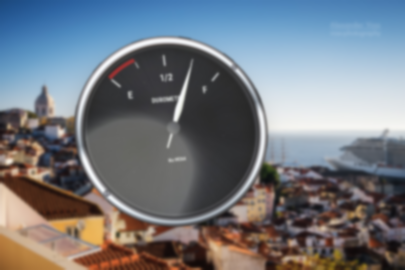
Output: **0.75**
